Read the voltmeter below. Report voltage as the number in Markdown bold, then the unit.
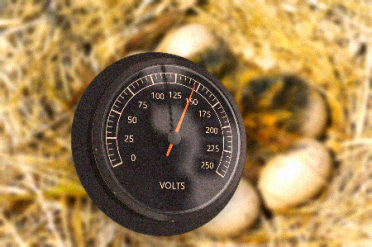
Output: **145** V
